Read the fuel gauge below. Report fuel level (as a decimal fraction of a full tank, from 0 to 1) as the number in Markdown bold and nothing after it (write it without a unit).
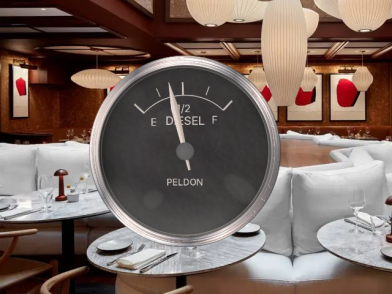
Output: **0.375**
